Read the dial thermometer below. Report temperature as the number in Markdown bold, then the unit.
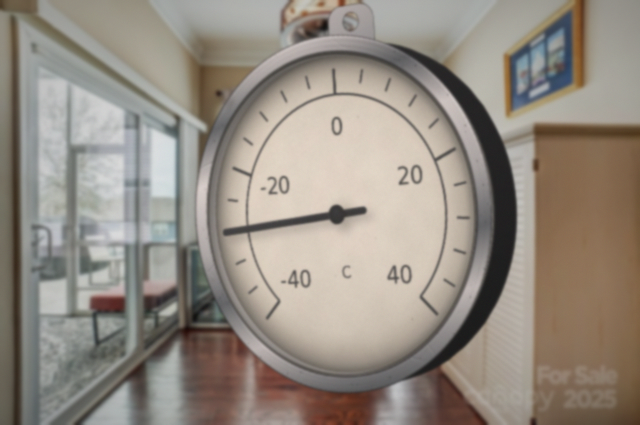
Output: **-28** °C
